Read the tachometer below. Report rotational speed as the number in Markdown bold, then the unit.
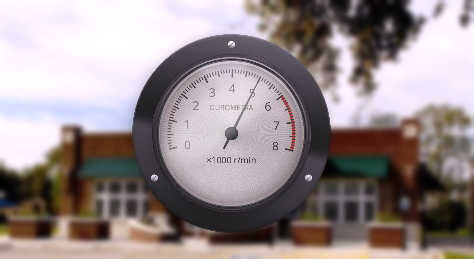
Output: **5000** rpm
